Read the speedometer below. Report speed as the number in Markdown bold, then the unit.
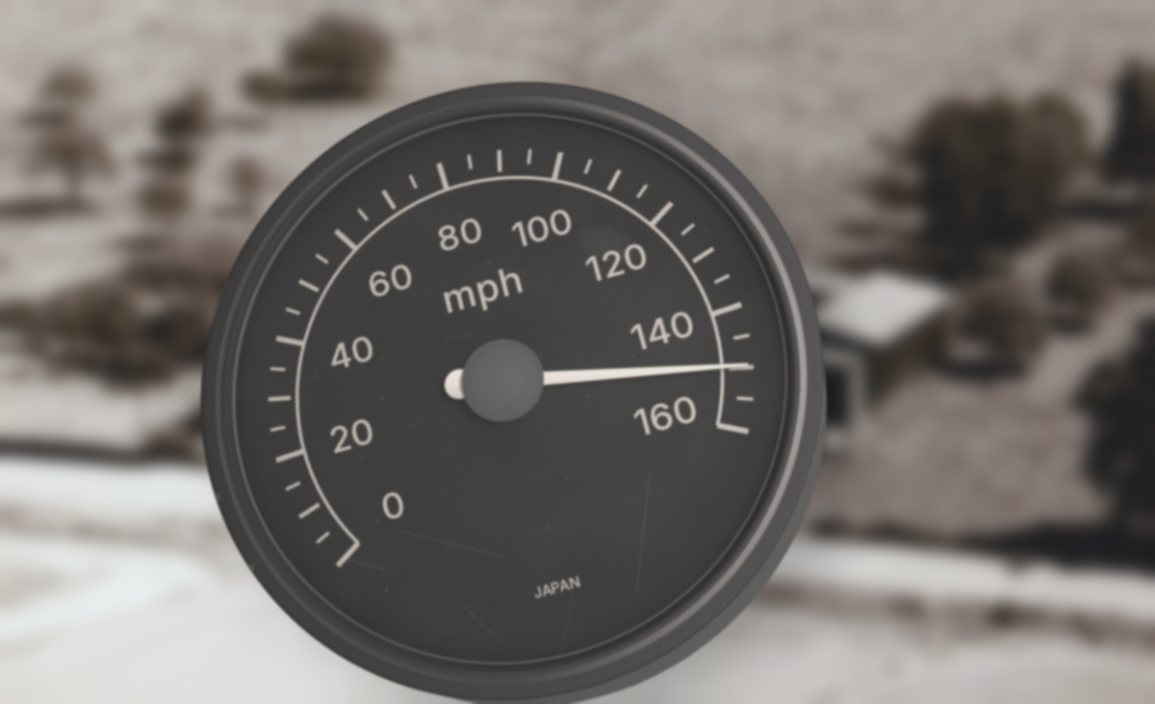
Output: **150** mph
